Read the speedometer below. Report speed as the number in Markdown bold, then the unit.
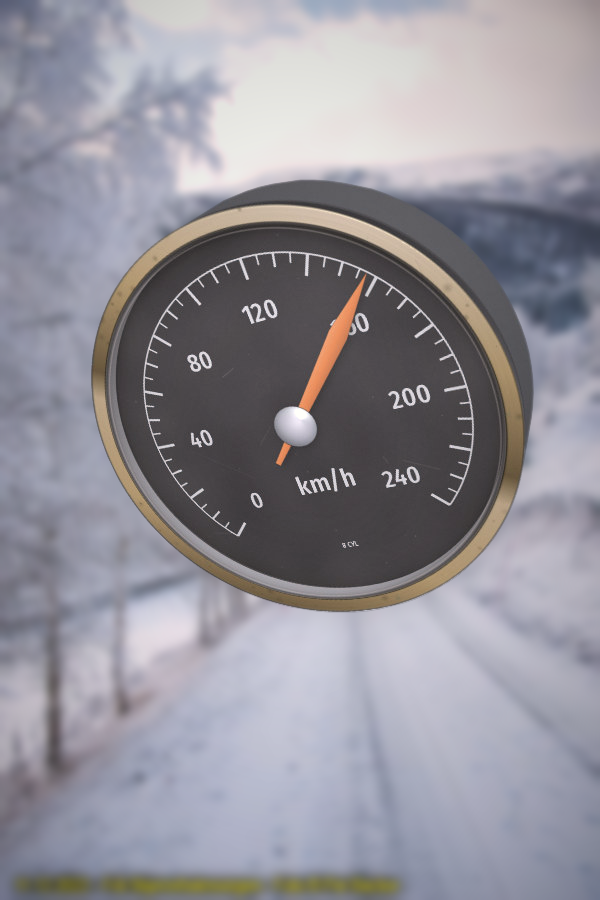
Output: **157.5** km/h
